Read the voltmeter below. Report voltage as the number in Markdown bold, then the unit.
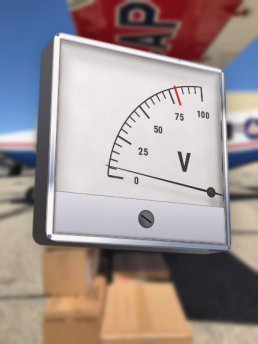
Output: **5** V
